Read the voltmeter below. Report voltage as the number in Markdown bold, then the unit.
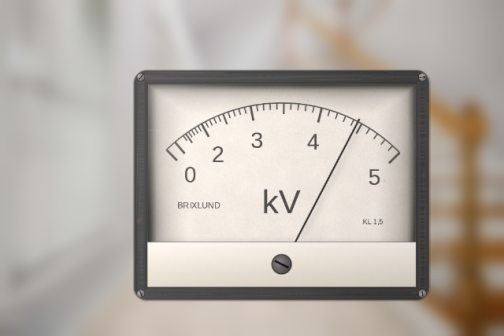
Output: **4.45** kV
